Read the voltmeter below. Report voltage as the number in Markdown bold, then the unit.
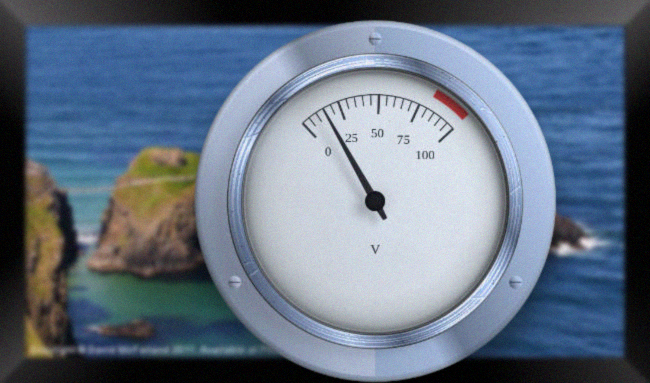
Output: **15** V
